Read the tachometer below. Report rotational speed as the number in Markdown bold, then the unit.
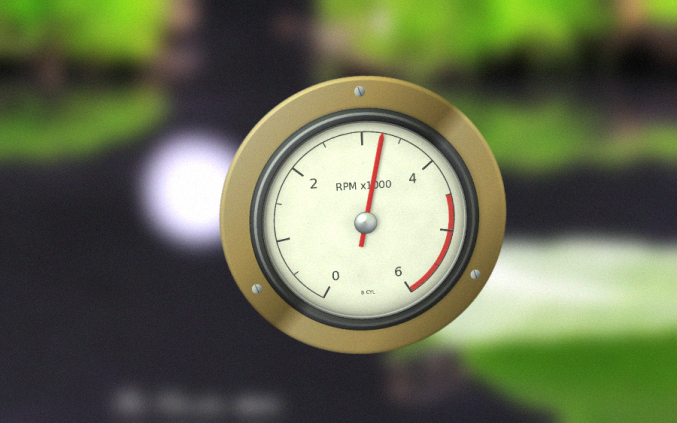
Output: **3250** rpm
